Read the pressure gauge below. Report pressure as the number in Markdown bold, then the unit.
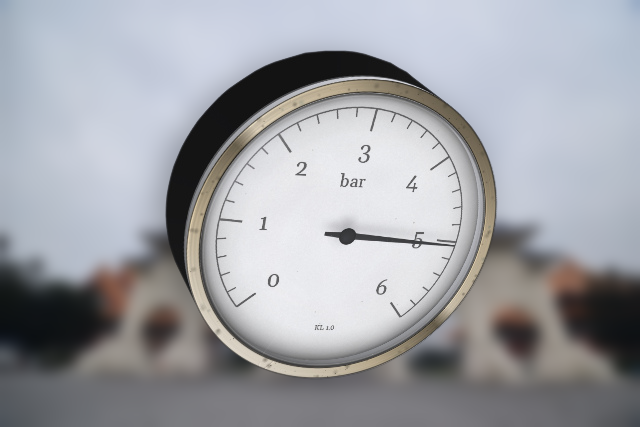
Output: **5** bar
